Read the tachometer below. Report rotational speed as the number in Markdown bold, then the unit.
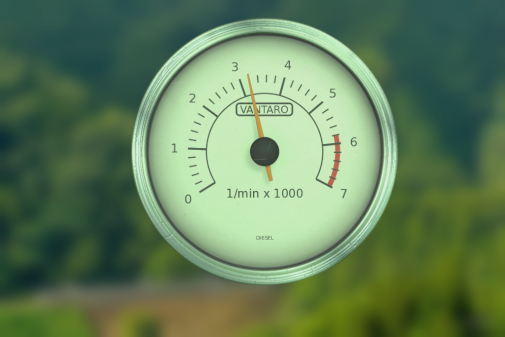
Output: **3200** rpm
